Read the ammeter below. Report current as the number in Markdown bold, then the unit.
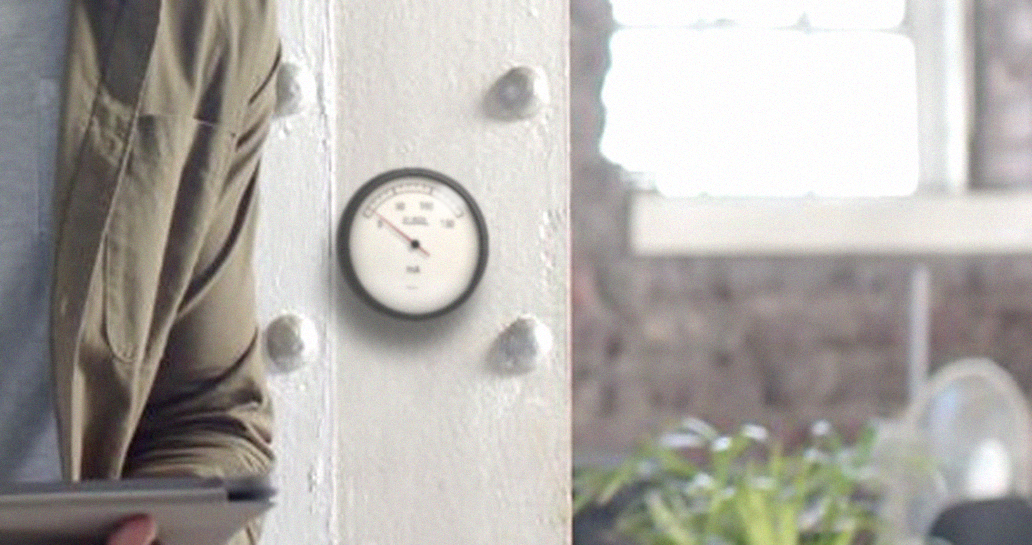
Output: **10** mA
